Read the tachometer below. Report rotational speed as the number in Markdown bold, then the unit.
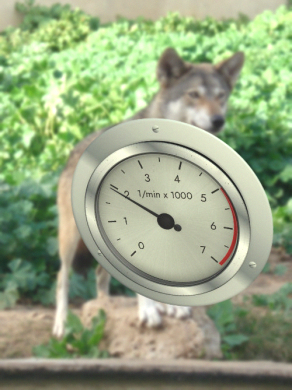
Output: **2000** rpm
